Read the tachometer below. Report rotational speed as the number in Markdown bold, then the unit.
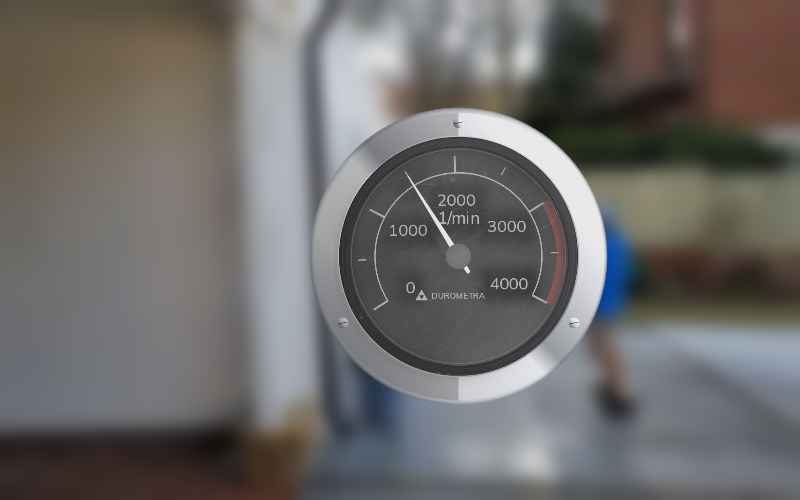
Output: **1500** rpm
